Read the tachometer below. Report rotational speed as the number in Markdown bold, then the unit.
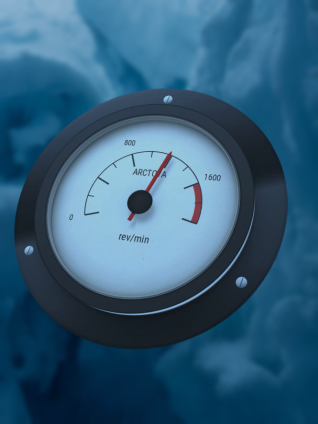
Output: **1200** rpm
